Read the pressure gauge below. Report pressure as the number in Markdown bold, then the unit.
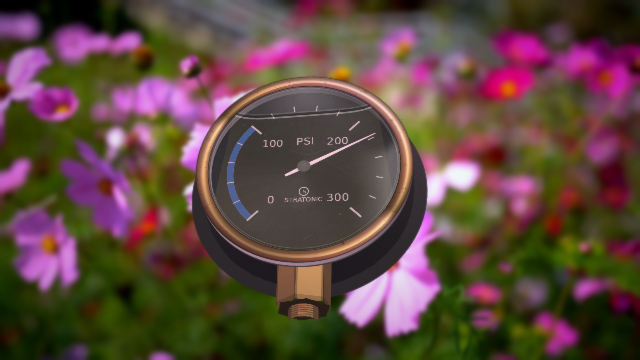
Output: **220** psi
